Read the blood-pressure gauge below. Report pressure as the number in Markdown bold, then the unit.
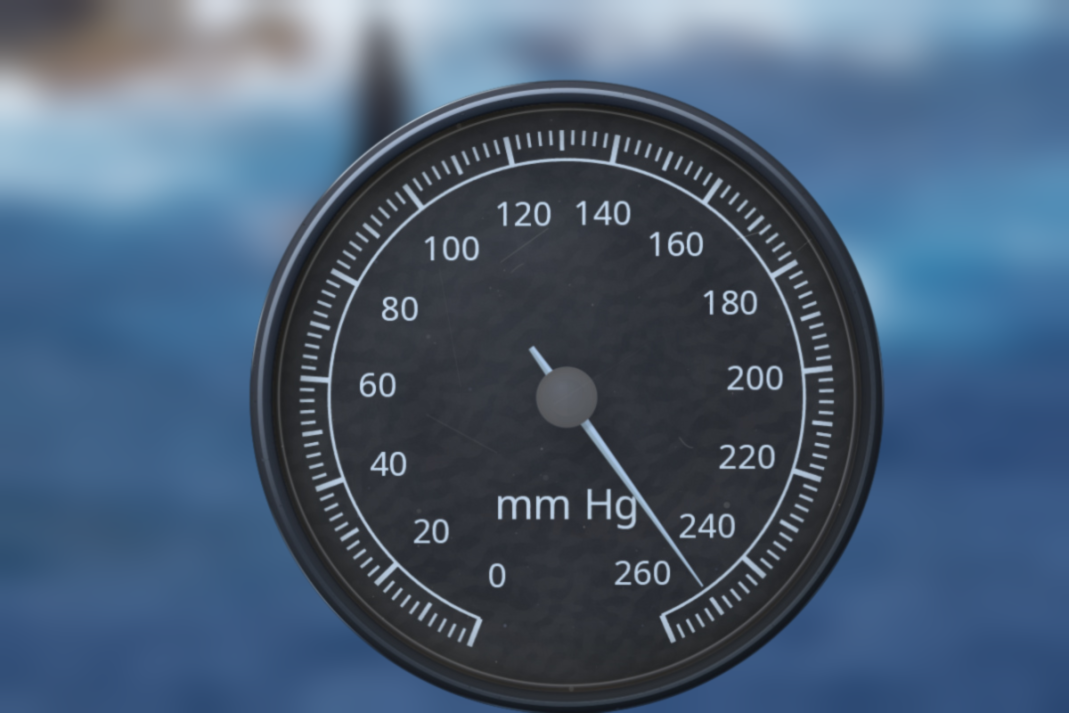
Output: **250** mmHg
